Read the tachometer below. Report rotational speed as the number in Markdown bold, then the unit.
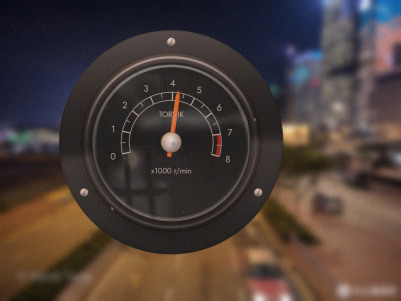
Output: **4250** rpm
